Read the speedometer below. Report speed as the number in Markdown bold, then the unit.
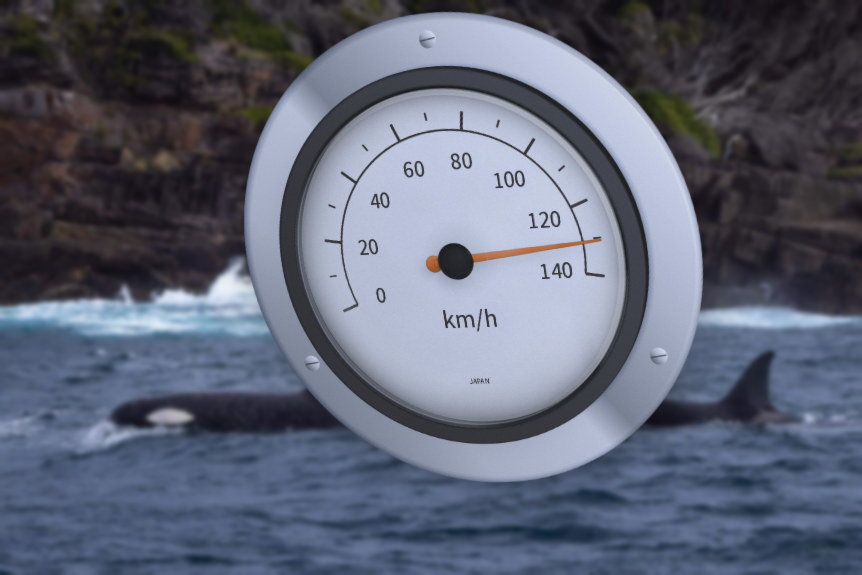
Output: **130** km/h
